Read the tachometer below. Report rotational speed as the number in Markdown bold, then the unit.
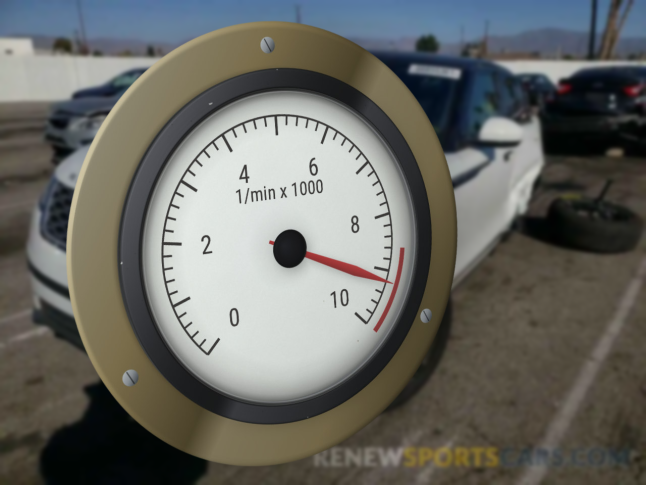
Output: **9200** rpm
